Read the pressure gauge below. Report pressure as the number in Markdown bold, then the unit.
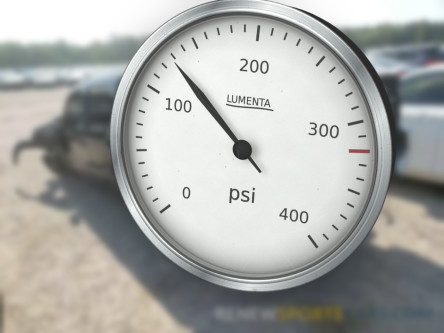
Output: **130** psi
